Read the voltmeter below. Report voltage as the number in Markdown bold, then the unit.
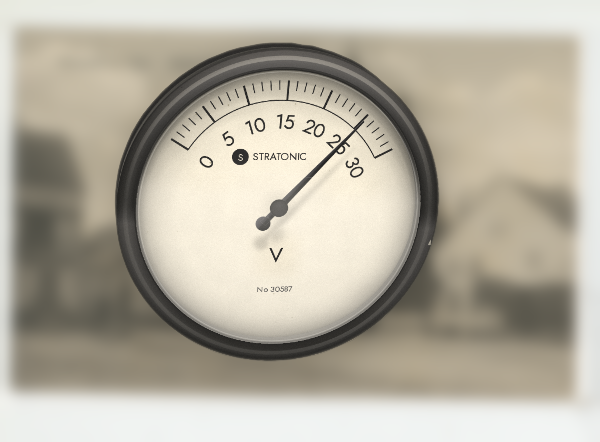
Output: **25** V
